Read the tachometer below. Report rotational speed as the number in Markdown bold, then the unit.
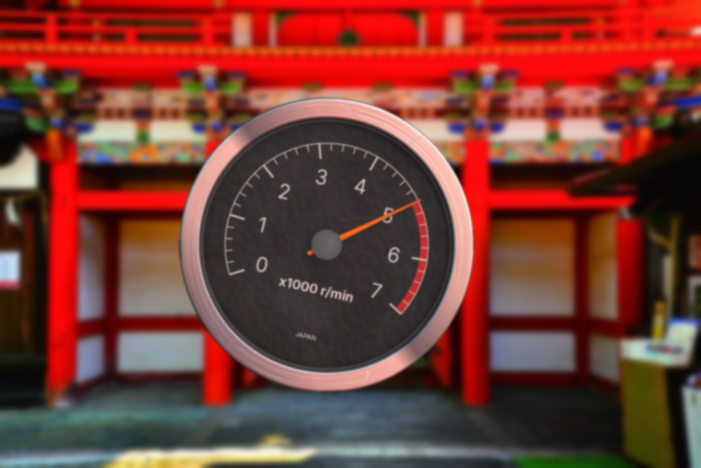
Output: **5000** rpm
